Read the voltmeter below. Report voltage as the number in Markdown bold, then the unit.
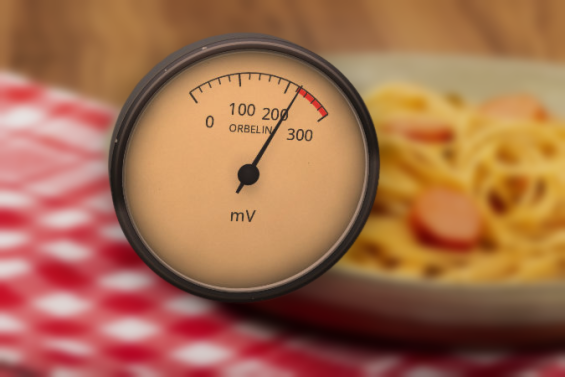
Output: **220** mV
